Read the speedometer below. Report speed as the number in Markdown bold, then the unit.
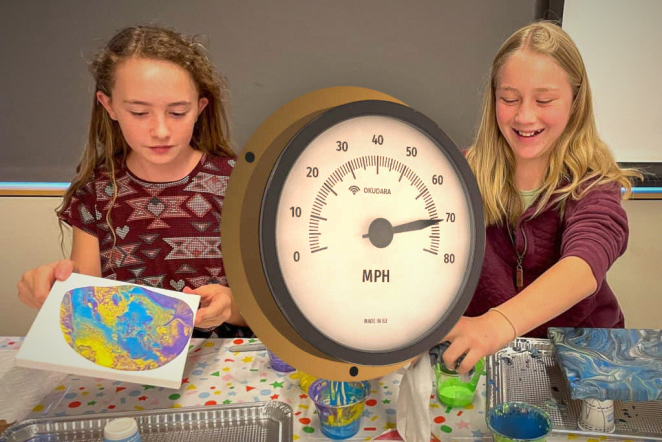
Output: **70** mph
